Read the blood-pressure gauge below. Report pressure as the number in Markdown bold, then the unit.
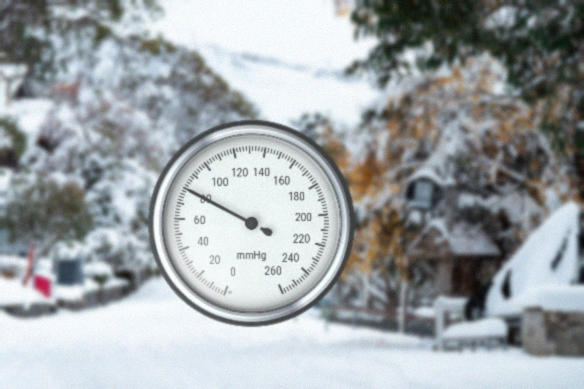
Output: **80** mmHg
